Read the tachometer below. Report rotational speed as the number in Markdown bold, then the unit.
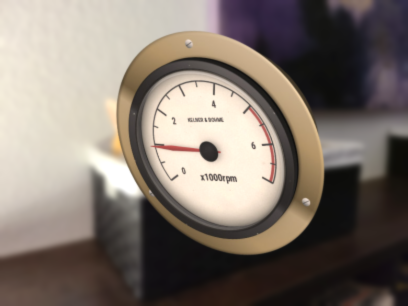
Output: **1000** rpm
